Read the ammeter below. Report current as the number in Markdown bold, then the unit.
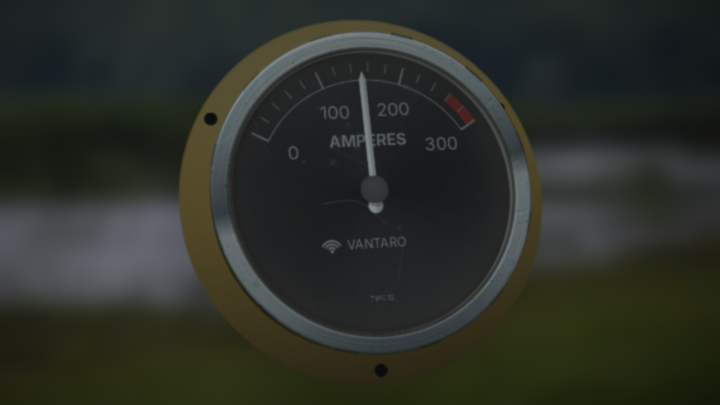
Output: **150** A
